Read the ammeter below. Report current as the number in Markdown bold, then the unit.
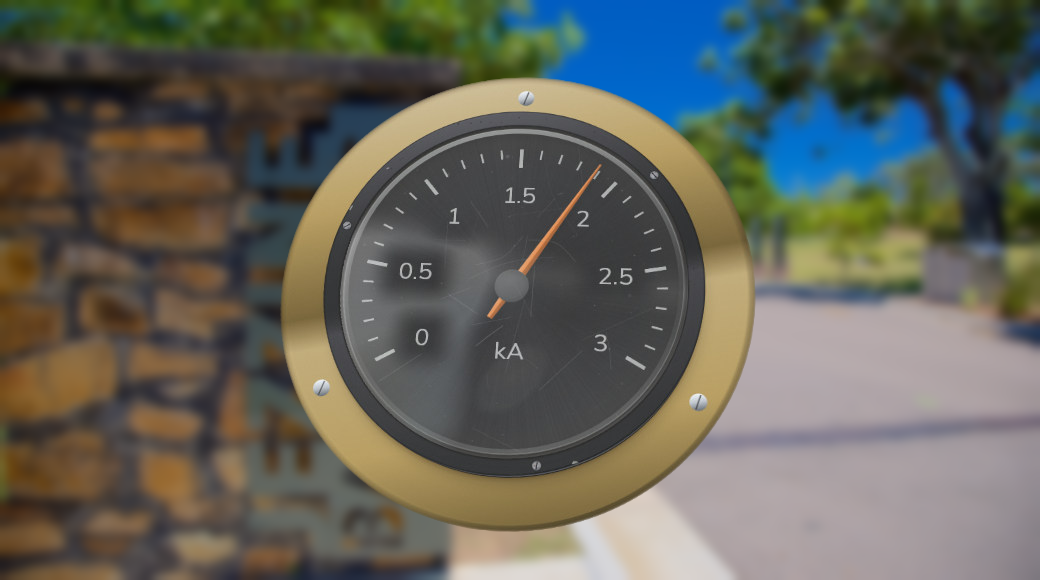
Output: **1.9** kA
